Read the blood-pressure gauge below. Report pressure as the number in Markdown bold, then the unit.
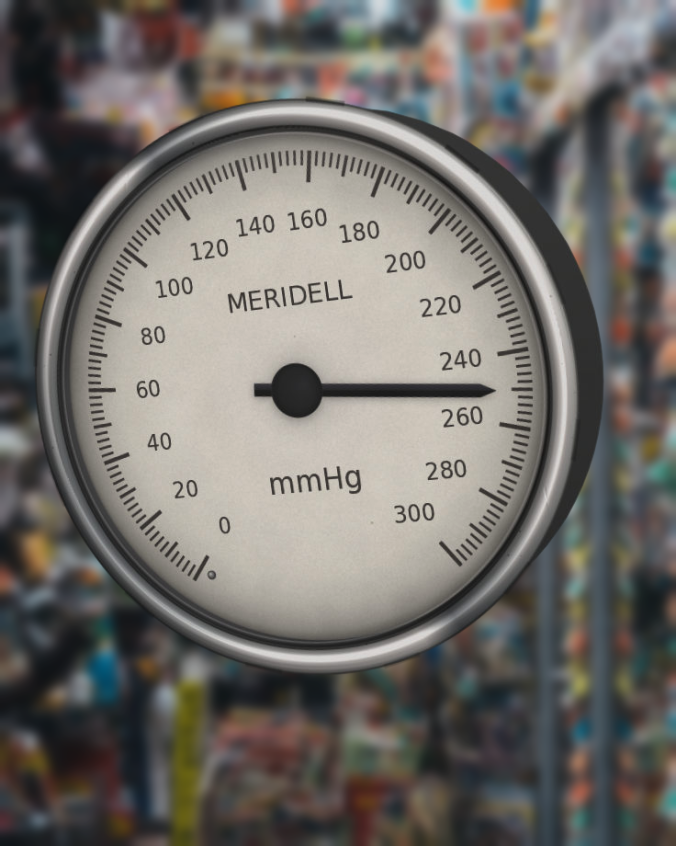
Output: **250** mmHg
